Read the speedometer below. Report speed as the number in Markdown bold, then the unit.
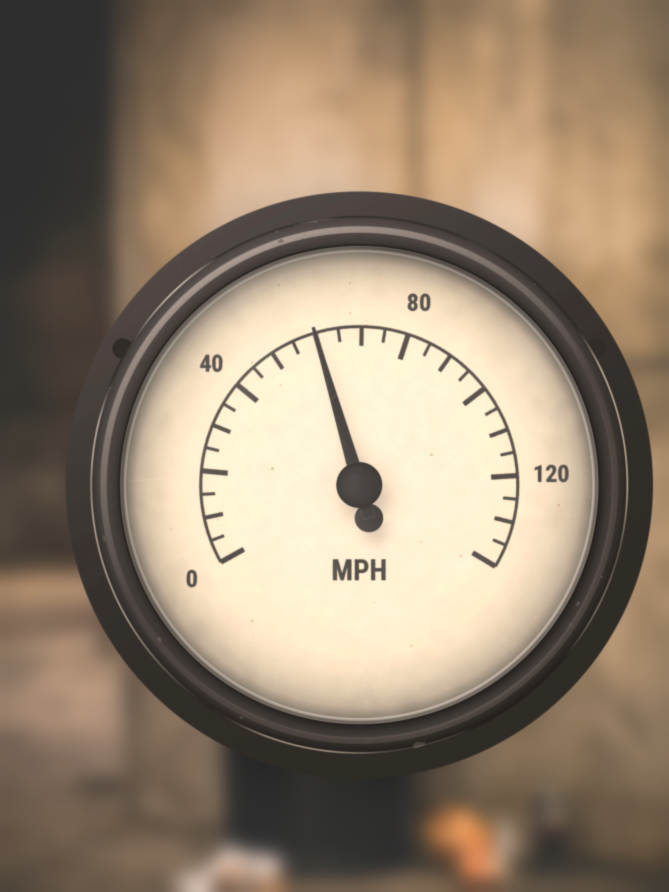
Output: **60** mph
